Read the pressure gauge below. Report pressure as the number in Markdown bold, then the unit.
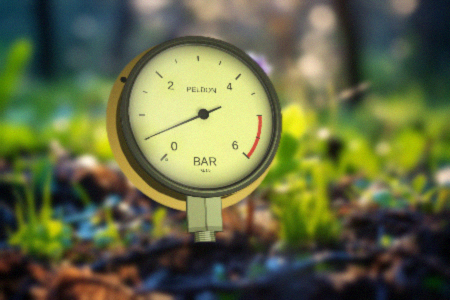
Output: **0.5** bar
